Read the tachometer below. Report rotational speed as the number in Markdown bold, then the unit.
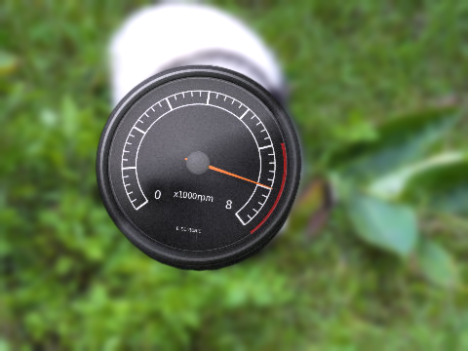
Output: **7000** rpm
